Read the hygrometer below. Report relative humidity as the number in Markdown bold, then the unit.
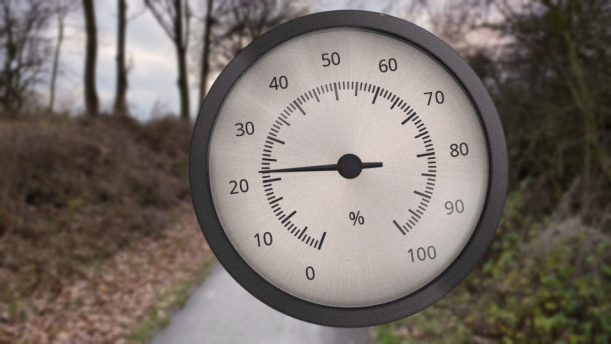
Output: **22** %
